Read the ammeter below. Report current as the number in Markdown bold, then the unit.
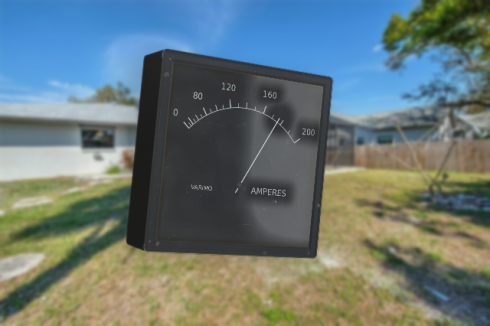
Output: **175** A
